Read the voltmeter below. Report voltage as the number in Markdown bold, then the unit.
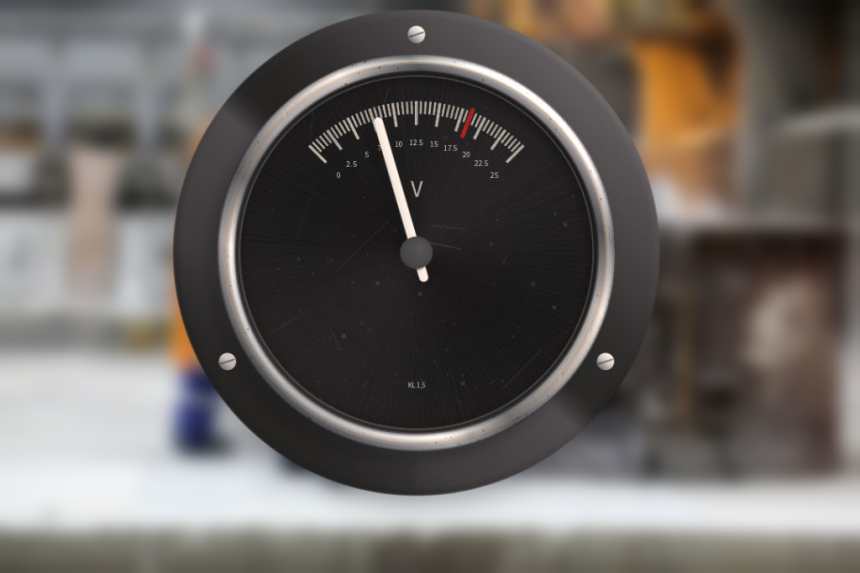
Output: **8** V
